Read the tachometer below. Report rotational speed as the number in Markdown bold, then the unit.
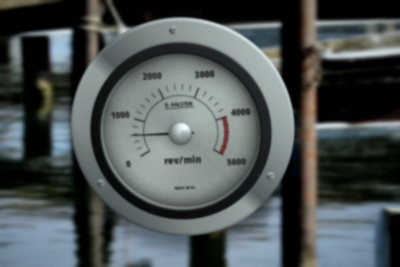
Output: **600** rpm
